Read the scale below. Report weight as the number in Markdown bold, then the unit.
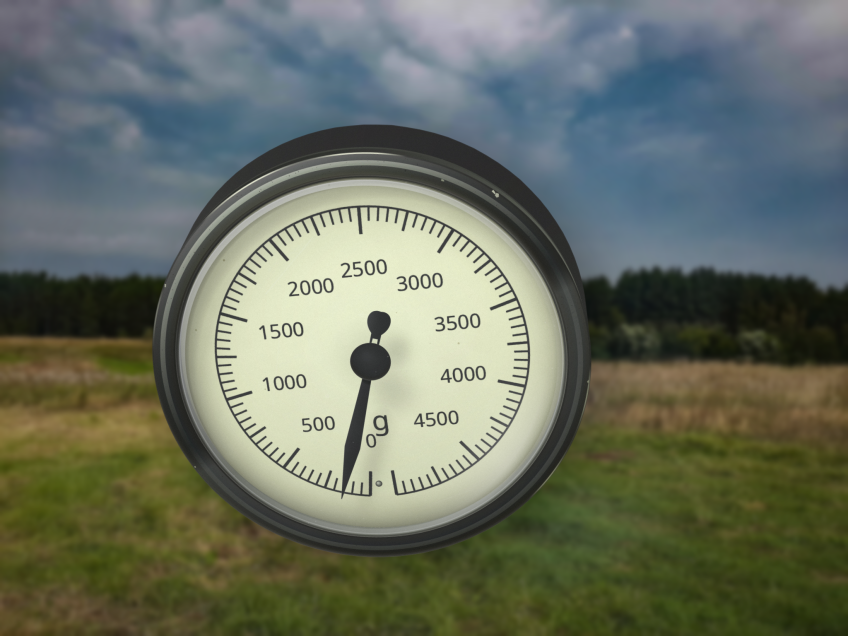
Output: **150** g
